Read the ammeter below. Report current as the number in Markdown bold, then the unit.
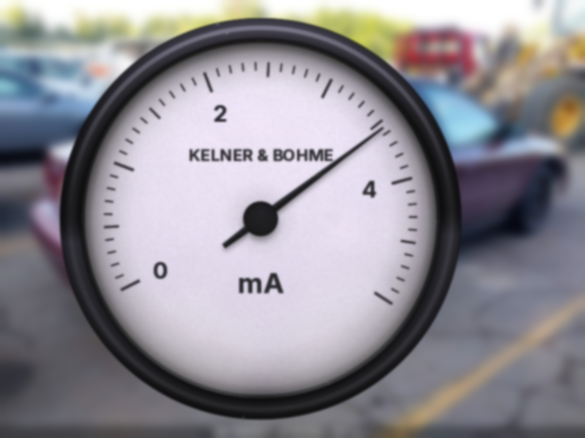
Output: **3.55** mA
